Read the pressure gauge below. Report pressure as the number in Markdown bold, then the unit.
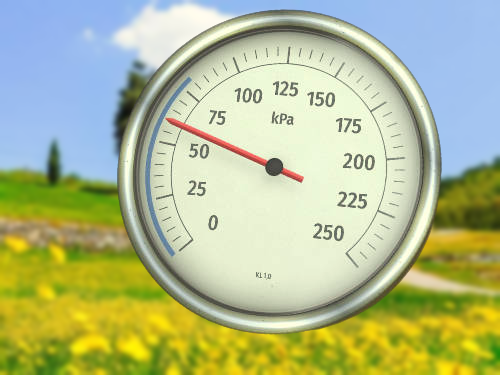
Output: **60** kPa
